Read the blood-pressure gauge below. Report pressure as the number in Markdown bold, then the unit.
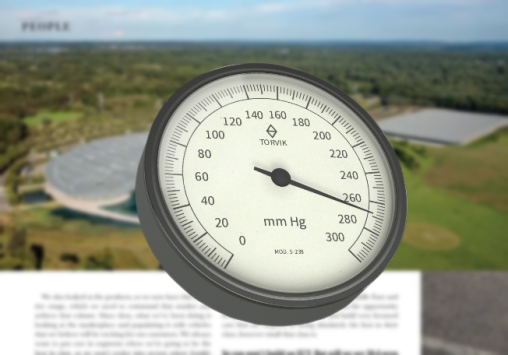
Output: **270** mmHg
